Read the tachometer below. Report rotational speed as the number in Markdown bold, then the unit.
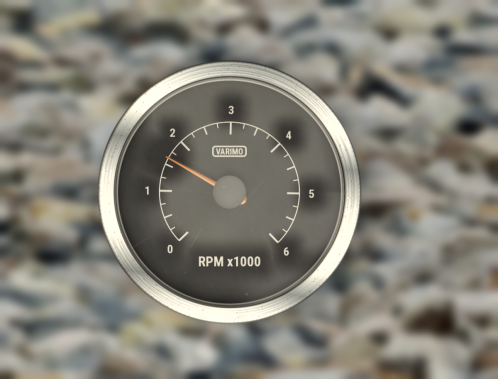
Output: **1625** rpm
